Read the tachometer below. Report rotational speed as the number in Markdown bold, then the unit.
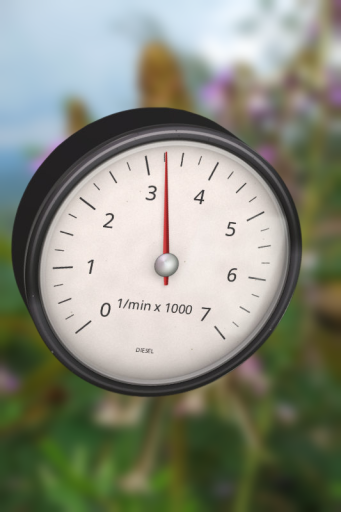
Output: **3250** rpm
